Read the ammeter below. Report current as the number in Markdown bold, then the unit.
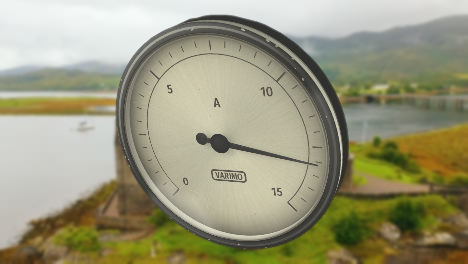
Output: **13** A
